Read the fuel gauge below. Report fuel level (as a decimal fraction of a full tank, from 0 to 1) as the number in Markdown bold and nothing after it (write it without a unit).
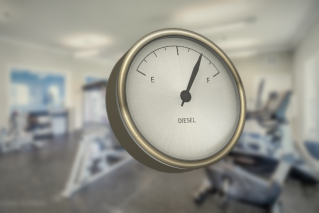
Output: **0.75**
